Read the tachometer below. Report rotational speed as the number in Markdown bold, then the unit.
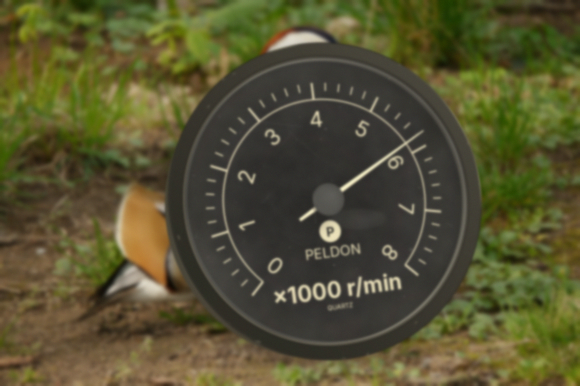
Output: **5800** rpm
